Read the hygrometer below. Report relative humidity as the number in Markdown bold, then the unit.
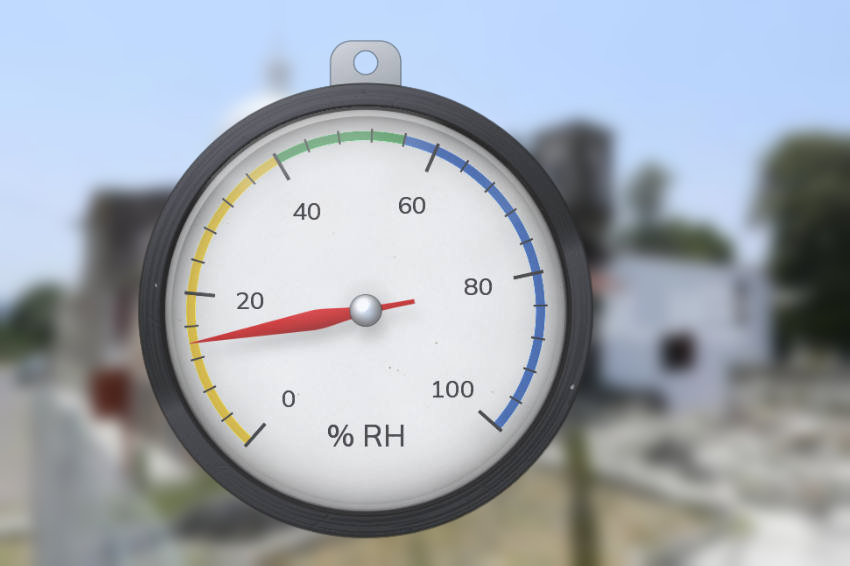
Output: **14** %
